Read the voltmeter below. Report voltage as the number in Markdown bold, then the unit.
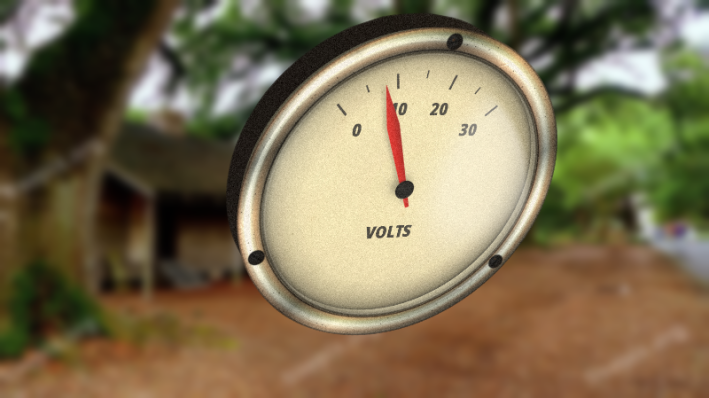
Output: **7.5** V
